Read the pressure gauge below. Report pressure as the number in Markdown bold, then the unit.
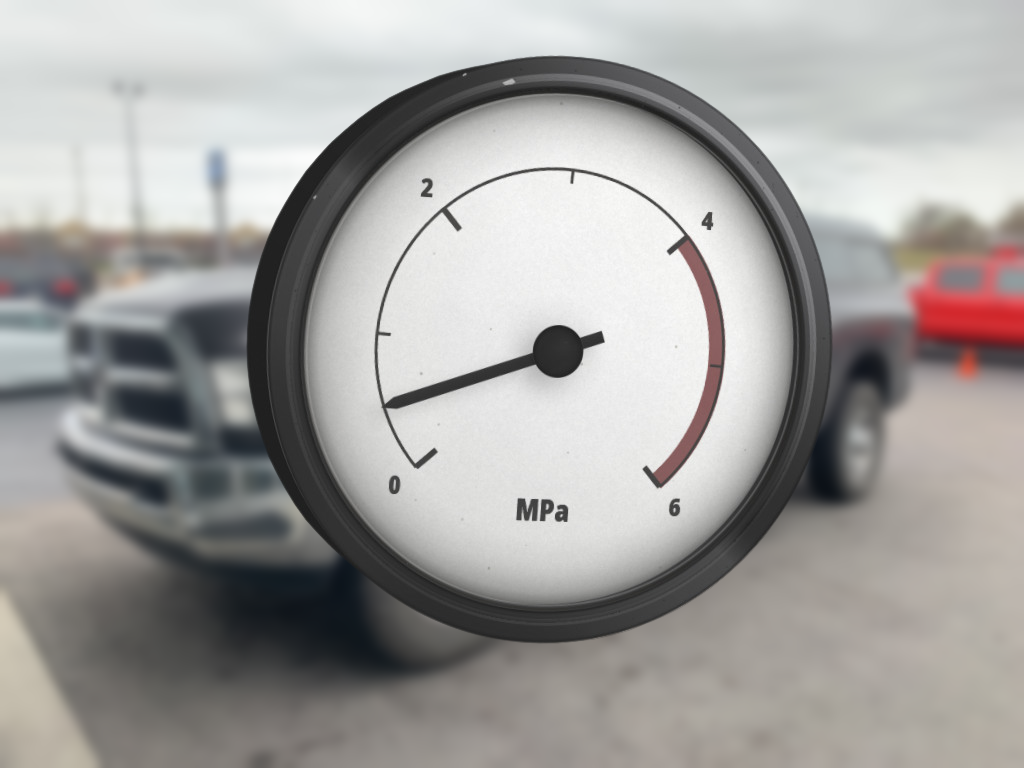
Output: **0.5** MPa
